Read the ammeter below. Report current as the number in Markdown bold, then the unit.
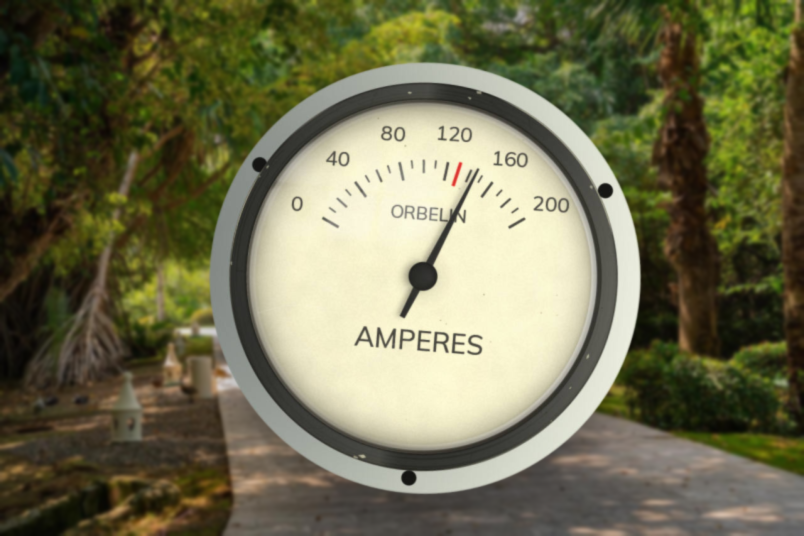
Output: **145** A
